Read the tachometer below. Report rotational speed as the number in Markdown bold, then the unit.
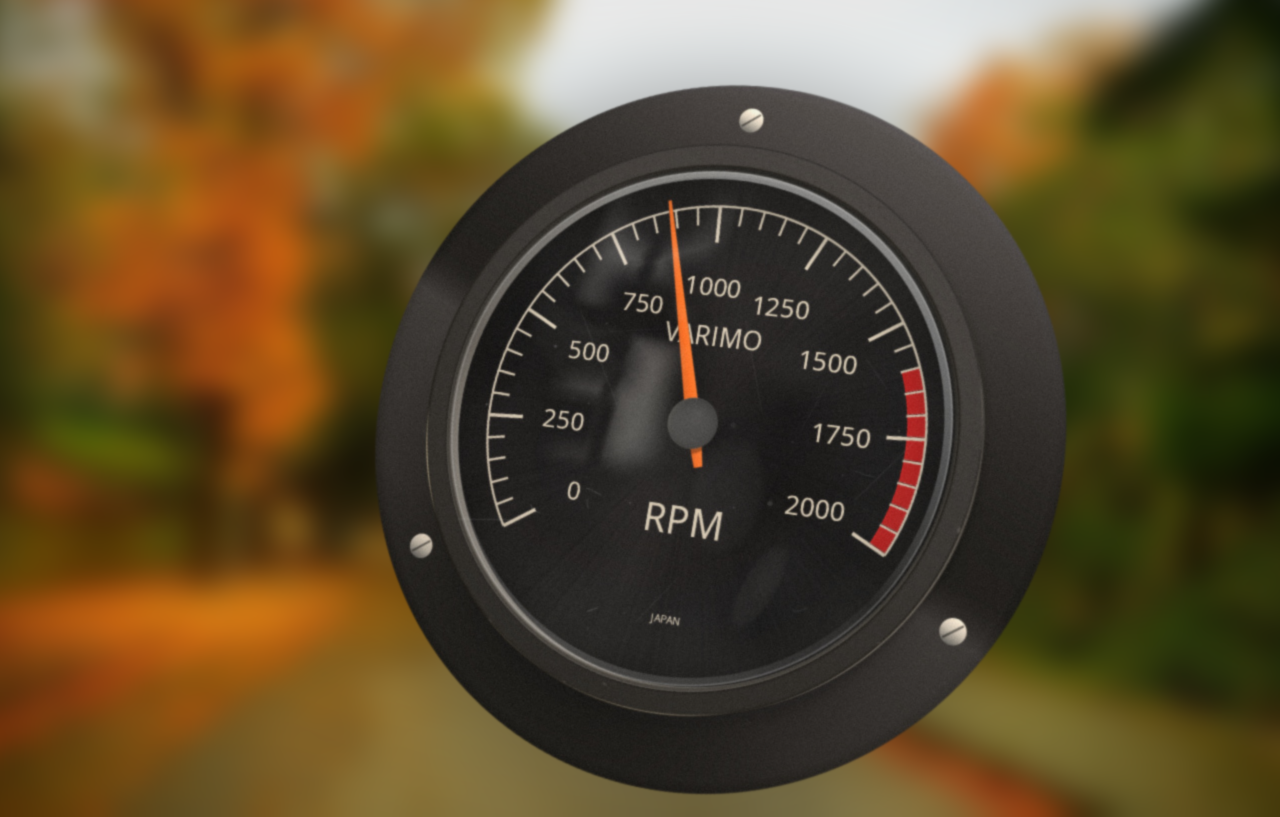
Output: **900** rpm
